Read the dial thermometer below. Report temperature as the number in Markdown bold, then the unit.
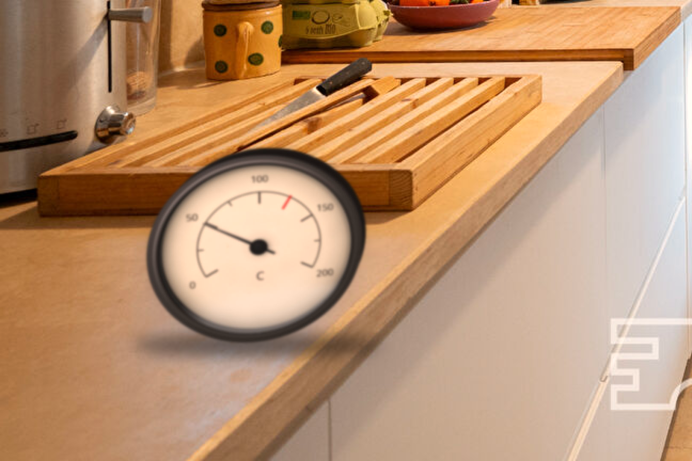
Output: **50** °C
